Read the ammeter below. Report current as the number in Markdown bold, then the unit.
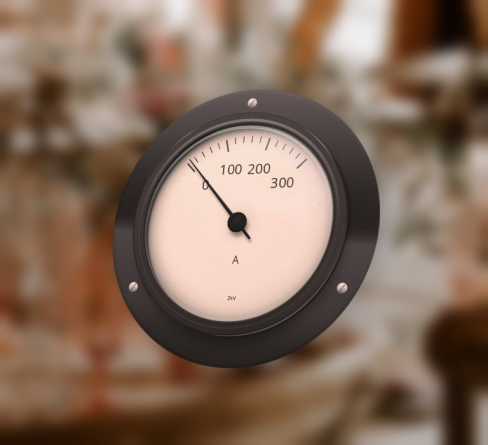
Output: **10** A
